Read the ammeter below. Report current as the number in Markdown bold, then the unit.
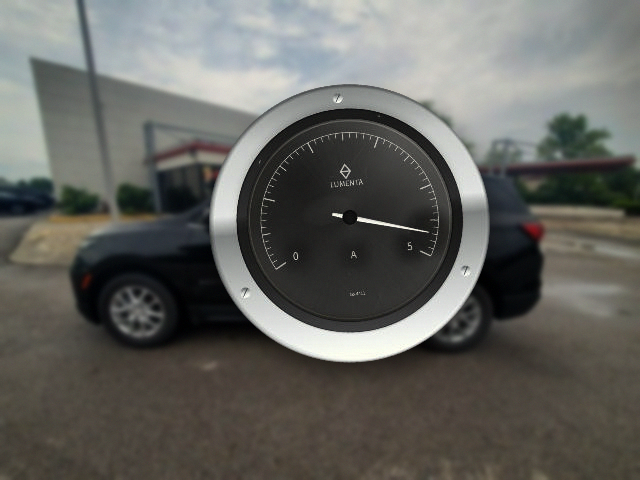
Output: **4.7** A
